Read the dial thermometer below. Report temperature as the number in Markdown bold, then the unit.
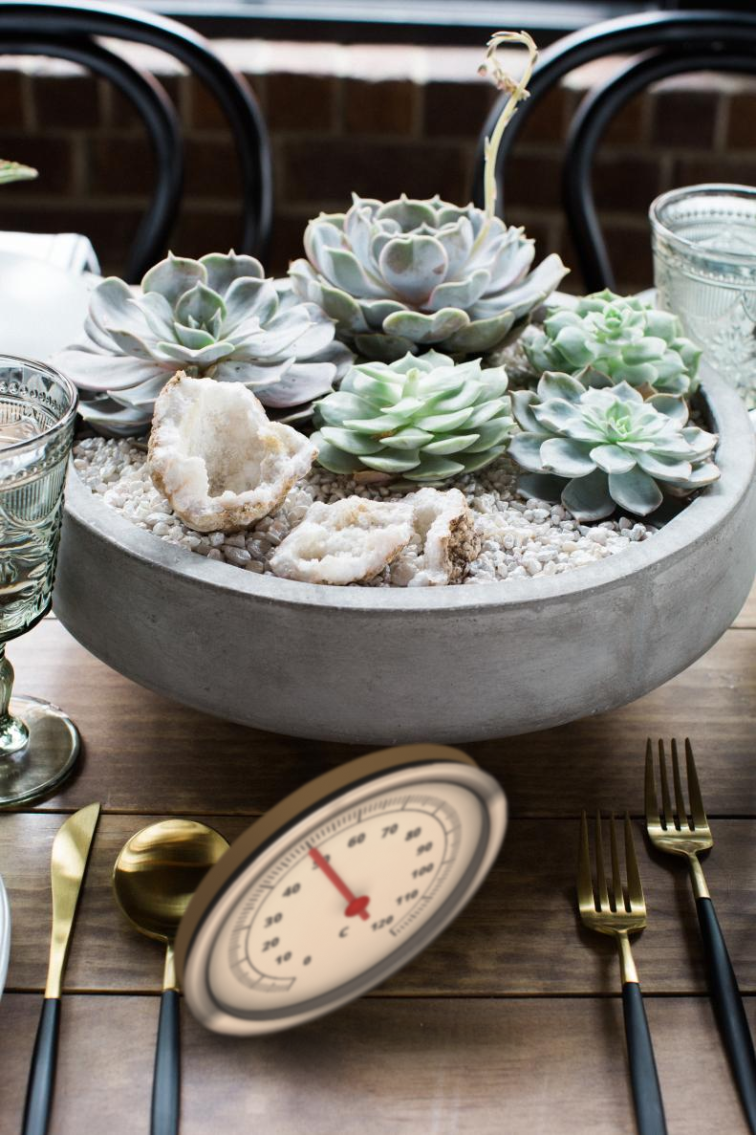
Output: **50** °C
